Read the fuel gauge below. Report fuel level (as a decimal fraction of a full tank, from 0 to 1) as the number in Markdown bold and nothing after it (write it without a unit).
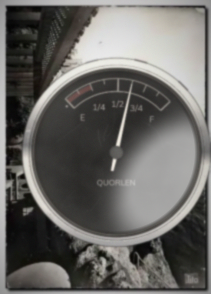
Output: **0.625**
